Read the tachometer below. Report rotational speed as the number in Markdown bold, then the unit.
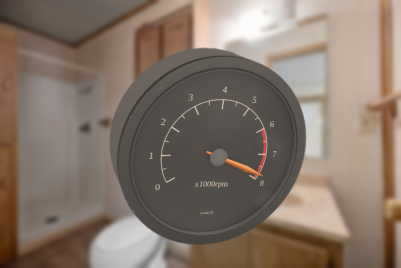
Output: **7750** rpm
